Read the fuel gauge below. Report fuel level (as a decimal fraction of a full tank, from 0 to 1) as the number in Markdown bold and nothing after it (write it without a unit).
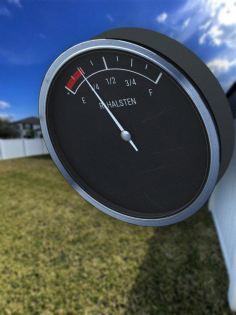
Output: **0.25**
